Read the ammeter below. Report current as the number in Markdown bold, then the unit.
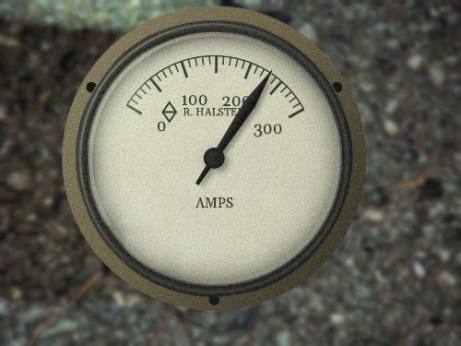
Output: **230** A
